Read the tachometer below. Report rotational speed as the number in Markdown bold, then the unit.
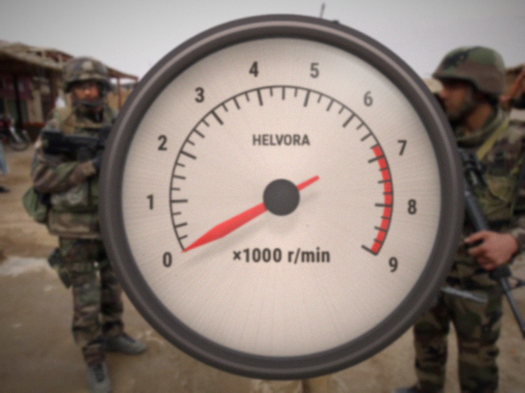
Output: **0** rpm
